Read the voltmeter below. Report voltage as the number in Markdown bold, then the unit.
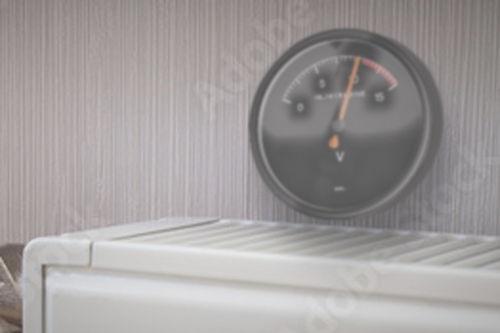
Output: **10** V
